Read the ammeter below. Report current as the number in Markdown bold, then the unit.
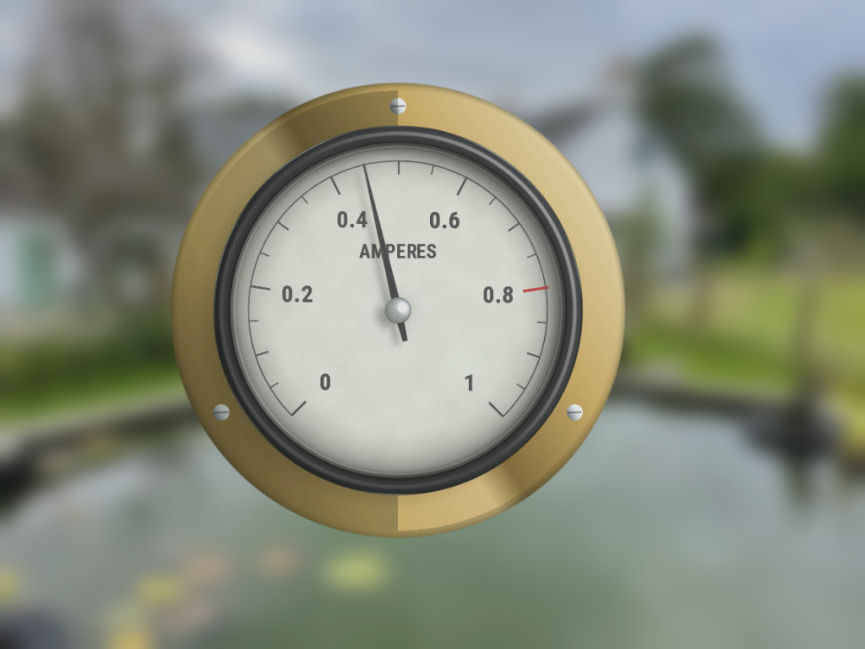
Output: **0.45** A
